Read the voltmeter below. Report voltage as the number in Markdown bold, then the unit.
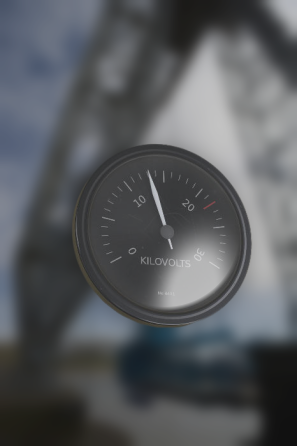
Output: **13** kV
